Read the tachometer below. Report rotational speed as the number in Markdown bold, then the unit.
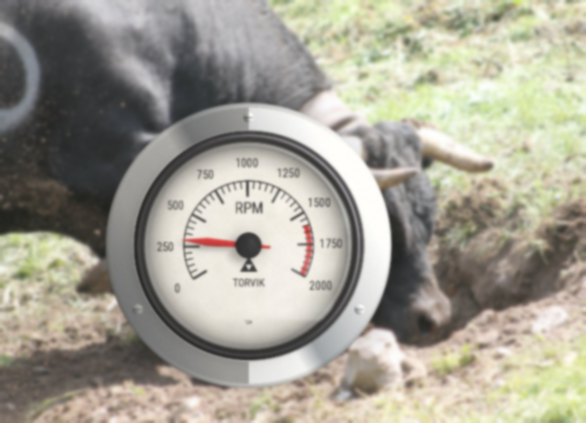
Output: **300** rpm
